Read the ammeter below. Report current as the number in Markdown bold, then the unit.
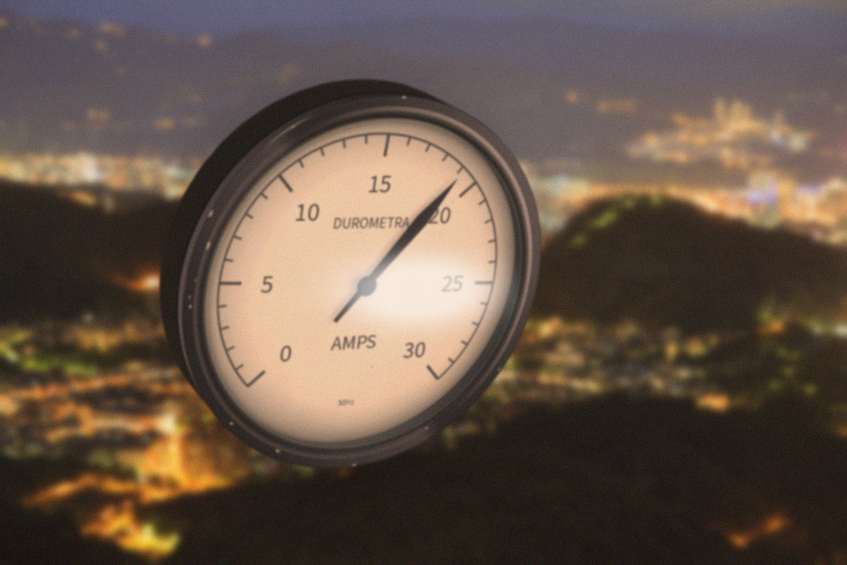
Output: **19** A
